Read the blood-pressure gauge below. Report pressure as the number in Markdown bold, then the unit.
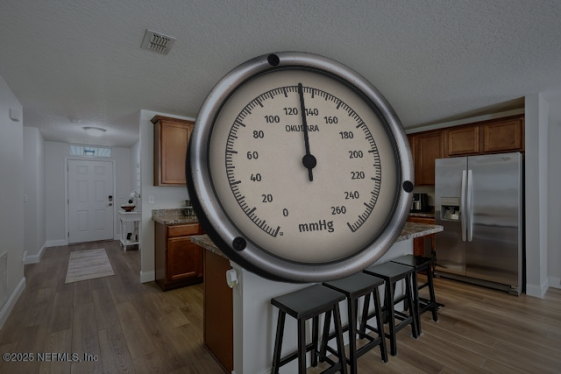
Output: **130** mmHg
